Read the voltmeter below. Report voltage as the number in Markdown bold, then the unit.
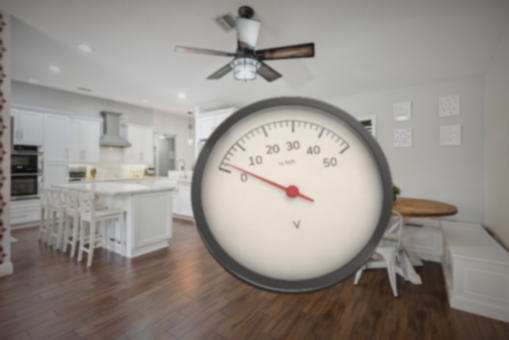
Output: **2** V
